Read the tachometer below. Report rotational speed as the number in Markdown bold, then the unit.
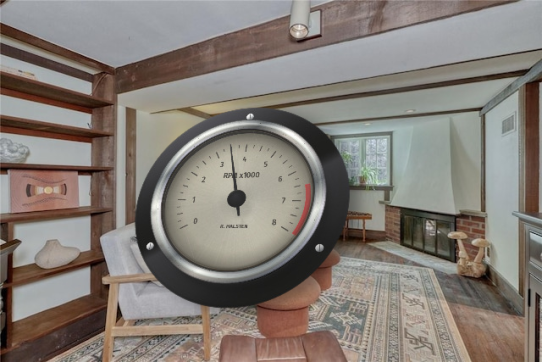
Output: **3500** rpm
